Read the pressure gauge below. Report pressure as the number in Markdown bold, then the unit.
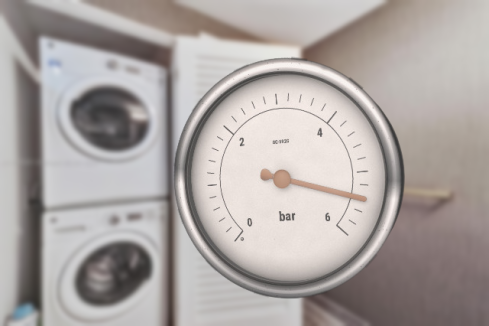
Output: **5.4** bar
